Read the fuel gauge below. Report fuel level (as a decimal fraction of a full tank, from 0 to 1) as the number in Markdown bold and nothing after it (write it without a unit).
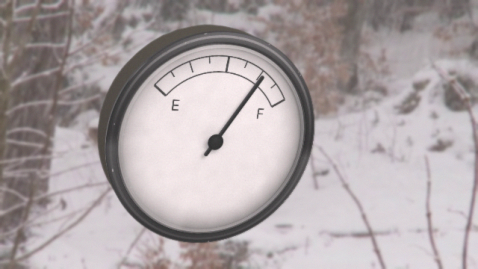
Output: **0.75**
